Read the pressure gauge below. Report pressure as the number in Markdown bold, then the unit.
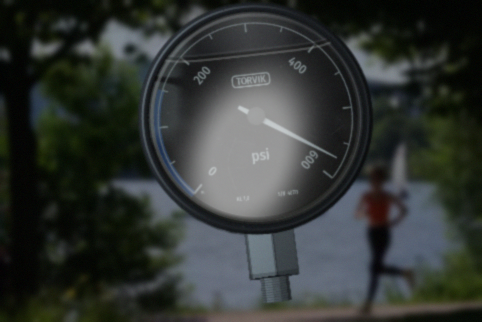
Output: **575** psi
